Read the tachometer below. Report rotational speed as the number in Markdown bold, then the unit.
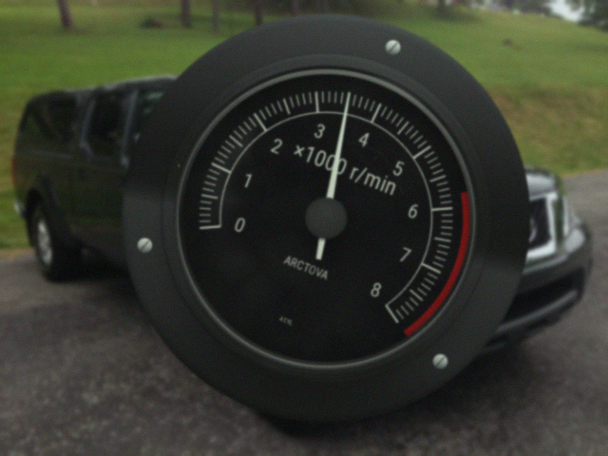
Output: **3500** rpm
